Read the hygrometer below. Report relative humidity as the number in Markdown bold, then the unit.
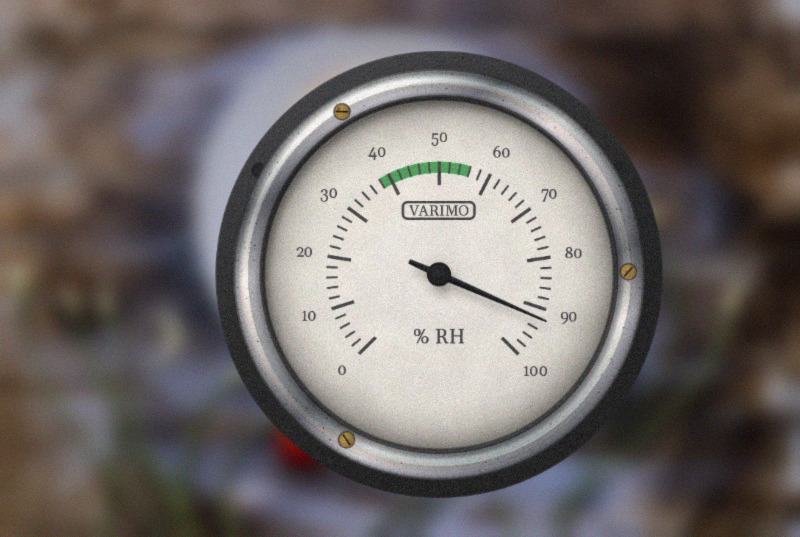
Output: **92** %
